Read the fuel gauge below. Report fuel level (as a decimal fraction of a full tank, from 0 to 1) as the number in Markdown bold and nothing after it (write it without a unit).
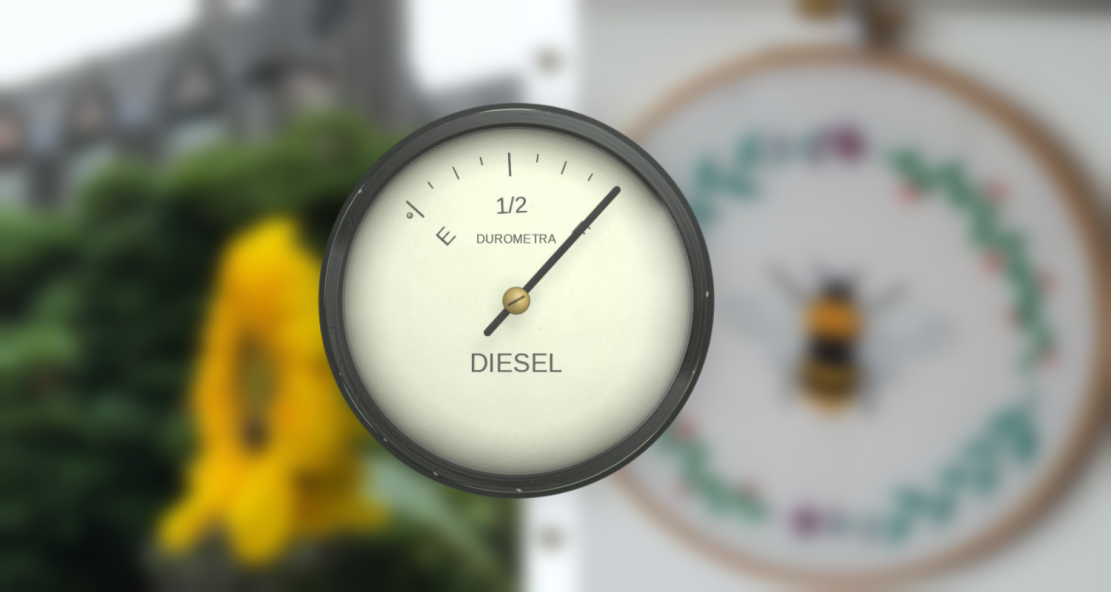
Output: **1**
